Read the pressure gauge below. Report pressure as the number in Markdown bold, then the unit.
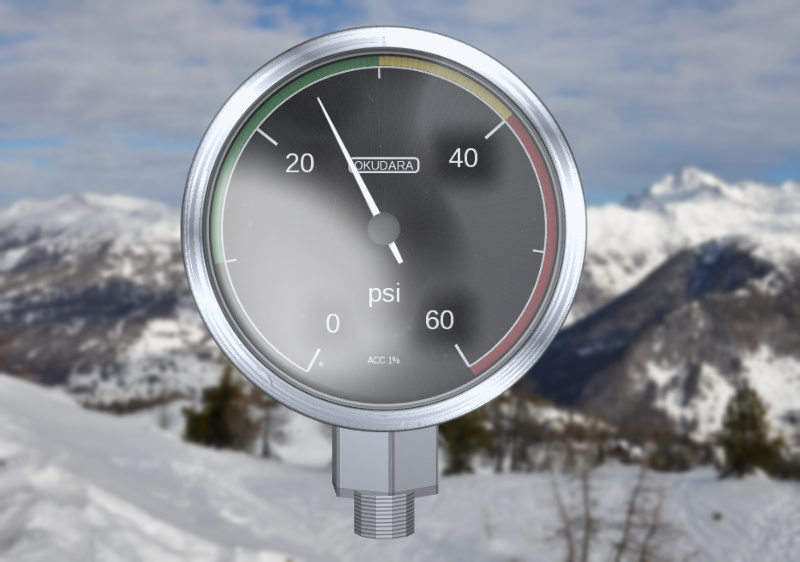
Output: **25** psi
